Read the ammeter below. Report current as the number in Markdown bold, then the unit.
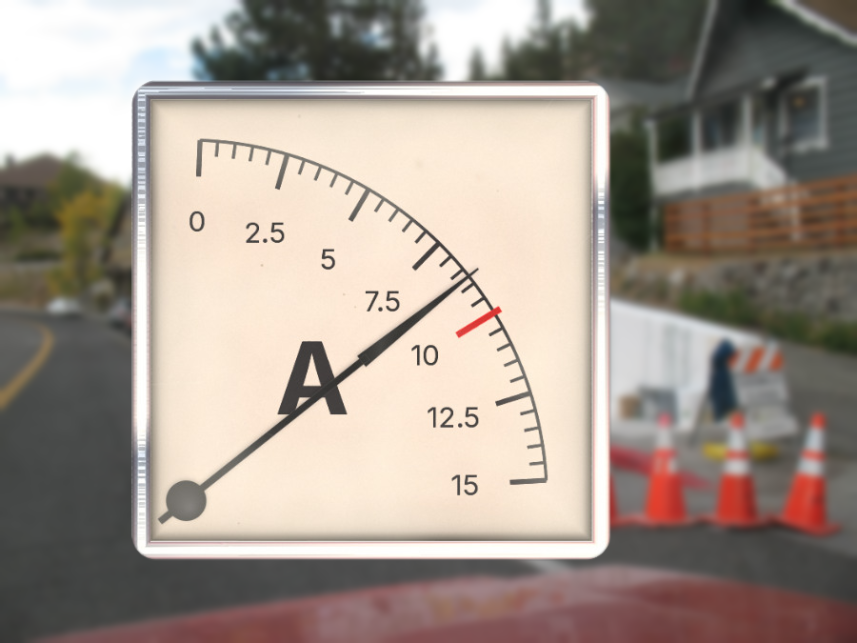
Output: **8.75** A
